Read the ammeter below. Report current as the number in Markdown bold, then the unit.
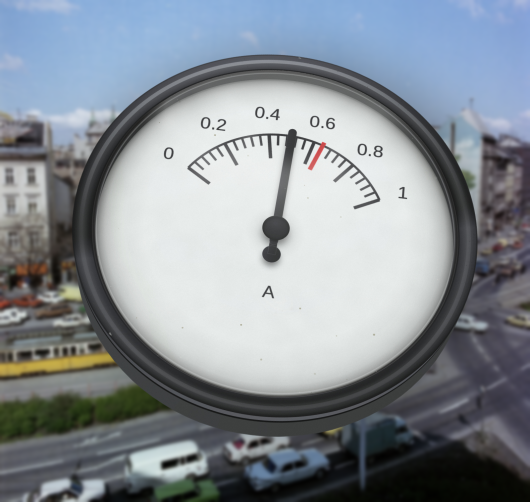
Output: **0.5** A
